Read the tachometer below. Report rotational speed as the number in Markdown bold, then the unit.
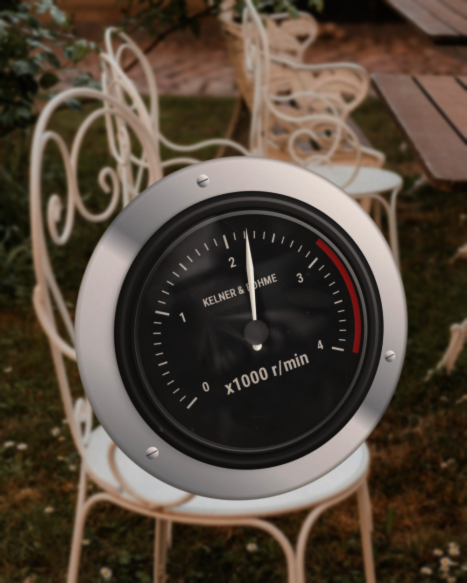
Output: **2200** rpm
